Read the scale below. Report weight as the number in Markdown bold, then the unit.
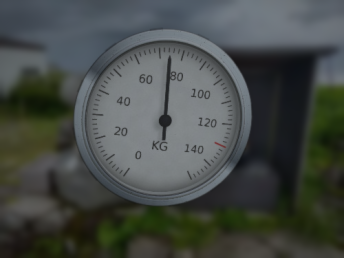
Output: **74** kg
